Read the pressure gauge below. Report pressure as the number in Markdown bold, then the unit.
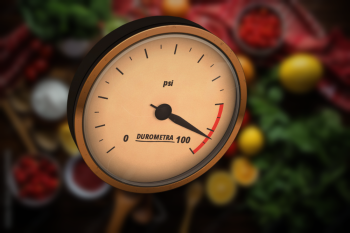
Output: **92.5** psi
